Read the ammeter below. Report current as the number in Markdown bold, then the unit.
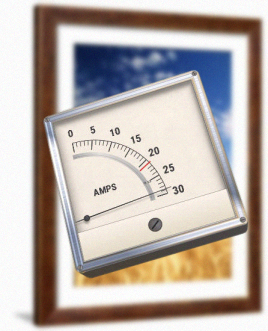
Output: **29** A
